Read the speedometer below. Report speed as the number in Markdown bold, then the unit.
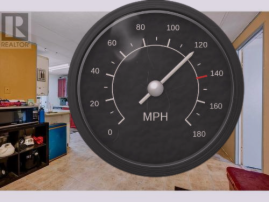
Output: **120** mph
